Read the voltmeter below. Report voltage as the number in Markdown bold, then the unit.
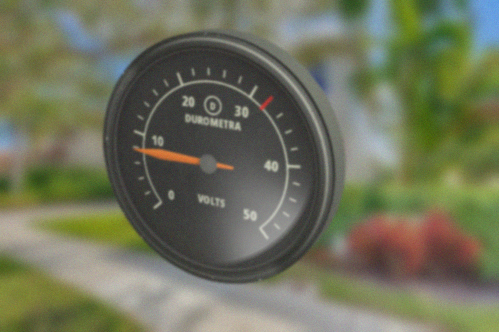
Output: **8** V
